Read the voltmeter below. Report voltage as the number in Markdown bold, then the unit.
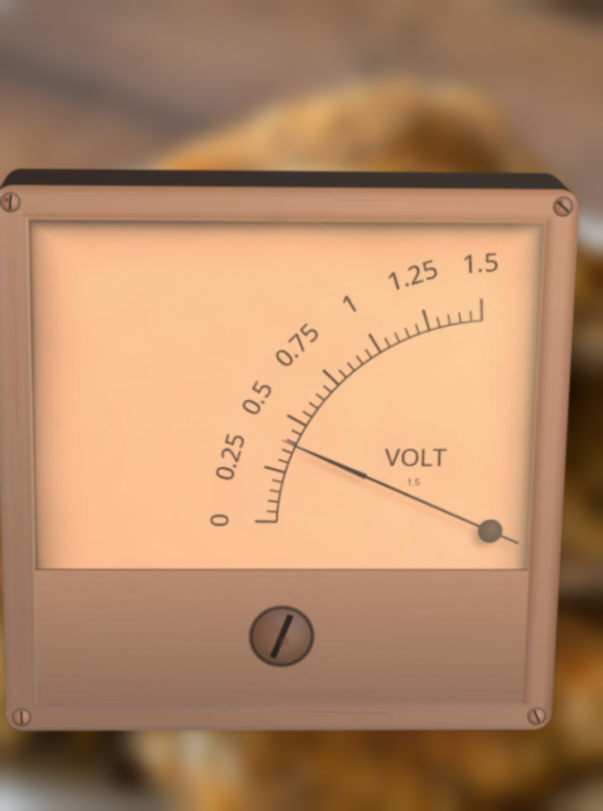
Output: **0.4** V
